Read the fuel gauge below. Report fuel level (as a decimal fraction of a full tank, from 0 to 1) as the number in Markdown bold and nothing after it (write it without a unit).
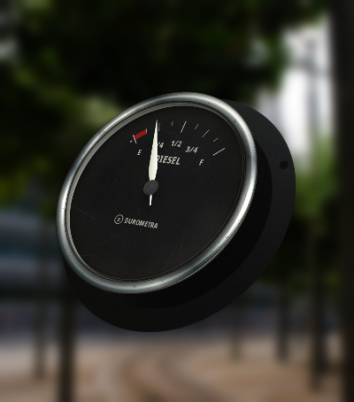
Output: **0.25**
